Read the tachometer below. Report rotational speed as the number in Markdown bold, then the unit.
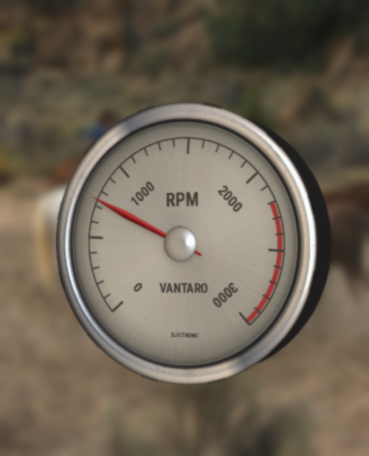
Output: **750** rpm
